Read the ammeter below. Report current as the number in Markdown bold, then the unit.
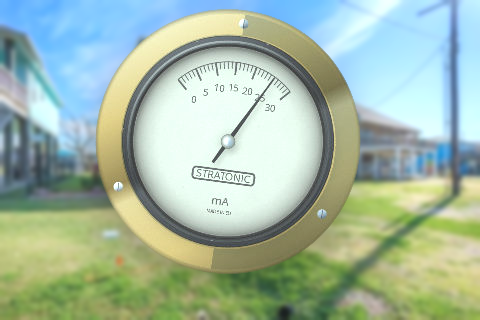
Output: **25** mA
